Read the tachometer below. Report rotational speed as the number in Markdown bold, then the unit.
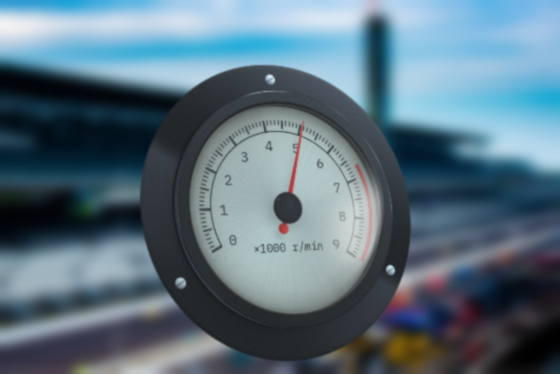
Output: **5000** rpm
